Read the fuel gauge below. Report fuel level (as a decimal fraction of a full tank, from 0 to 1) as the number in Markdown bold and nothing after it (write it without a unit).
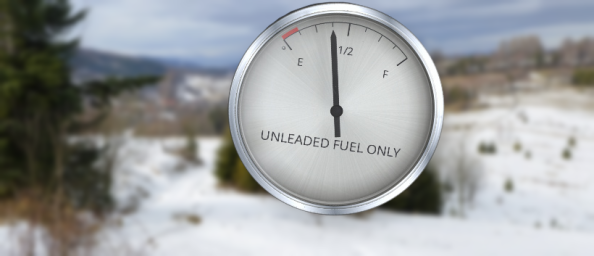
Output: **0.375**
